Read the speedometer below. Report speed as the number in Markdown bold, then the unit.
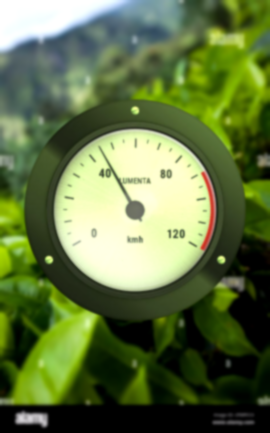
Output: **45** km/h
